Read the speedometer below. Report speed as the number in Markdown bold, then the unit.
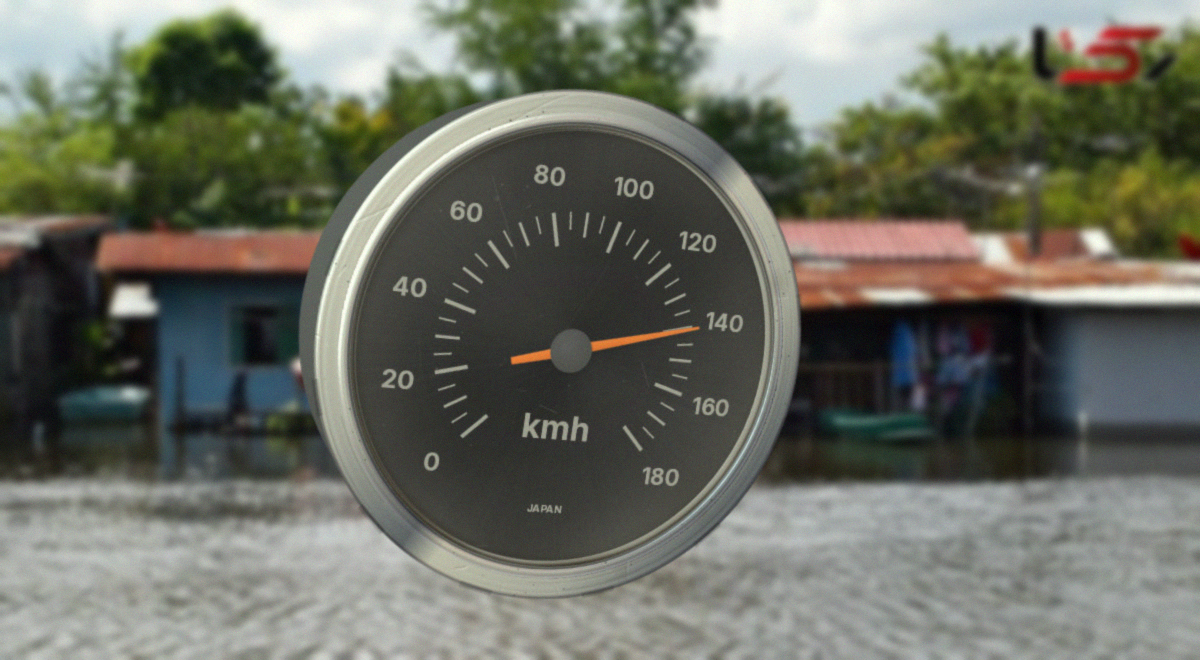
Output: **140** km/h
